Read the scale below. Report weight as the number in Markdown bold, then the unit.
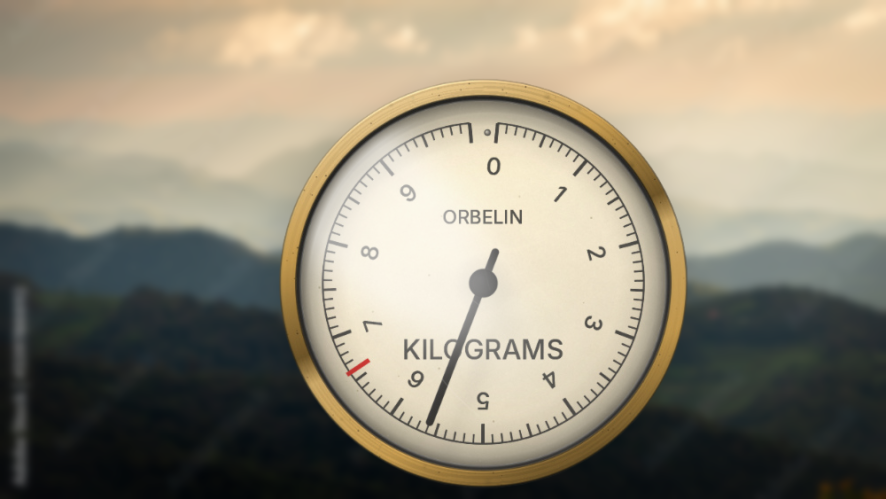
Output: **5.6** kg
